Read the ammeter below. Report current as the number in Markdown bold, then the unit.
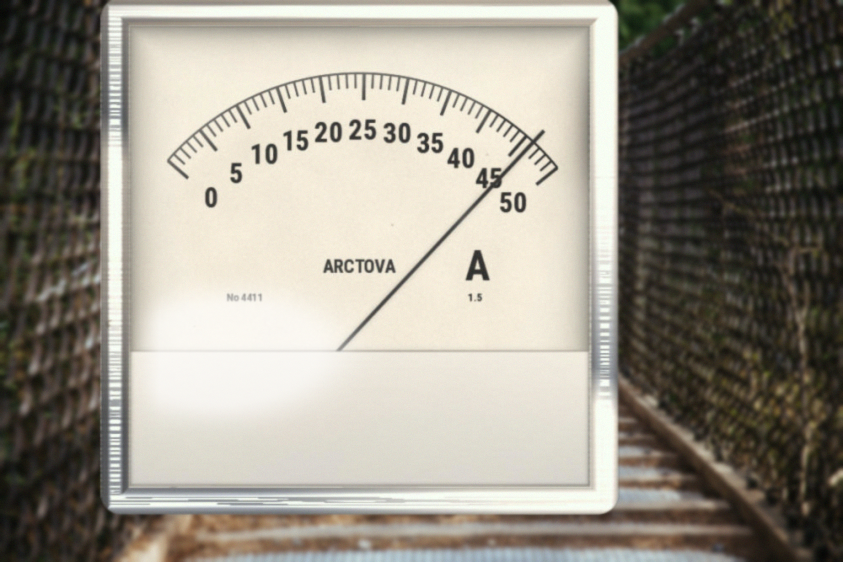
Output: **46** A
